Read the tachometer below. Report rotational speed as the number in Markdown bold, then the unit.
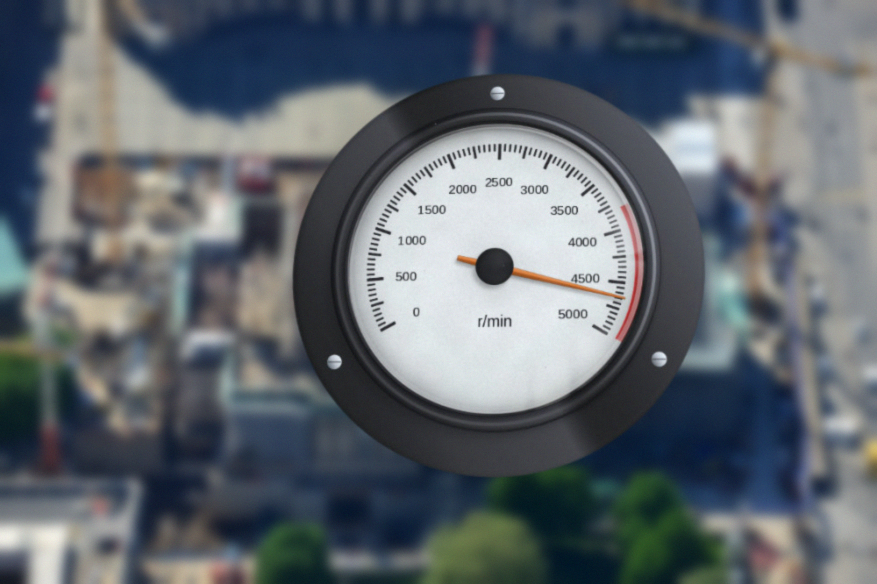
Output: **4650** rpm
